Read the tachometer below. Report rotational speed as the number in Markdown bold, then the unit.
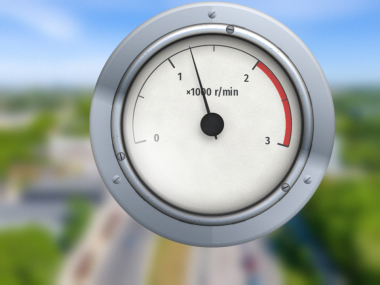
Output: **1250** rpm
